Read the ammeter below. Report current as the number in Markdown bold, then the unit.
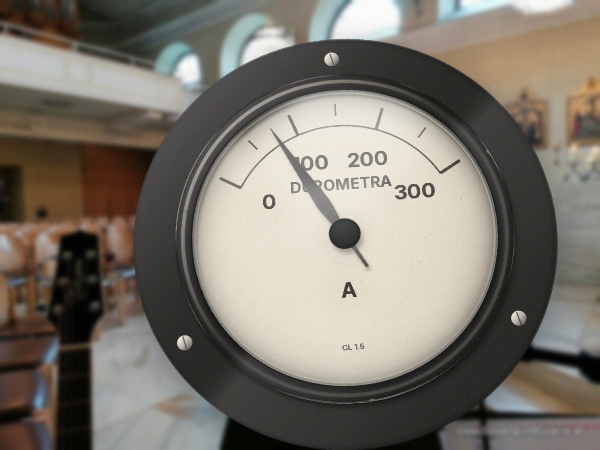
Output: **75** A
